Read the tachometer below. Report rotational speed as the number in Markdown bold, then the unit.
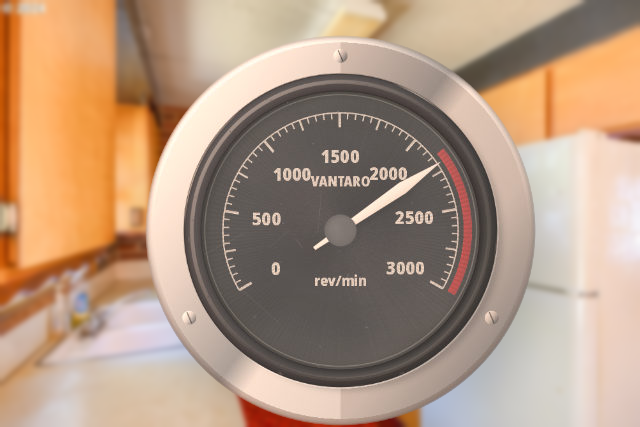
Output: **2200** rpm
